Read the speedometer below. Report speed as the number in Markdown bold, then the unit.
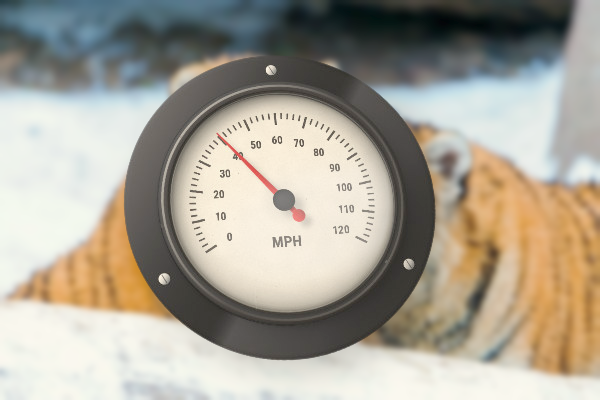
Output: **40** mph
